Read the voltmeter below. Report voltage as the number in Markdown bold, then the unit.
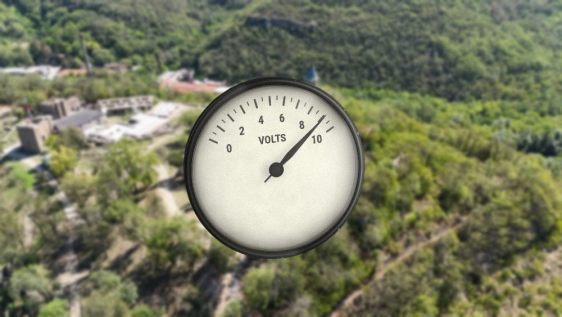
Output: **9** V
